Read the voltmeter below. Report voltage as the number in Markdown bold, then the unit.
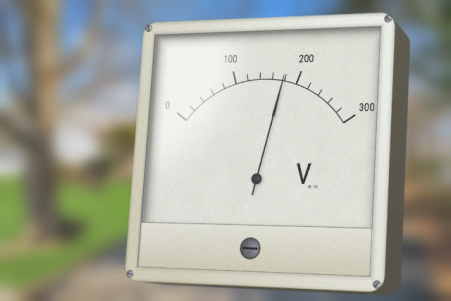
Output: **180** V
